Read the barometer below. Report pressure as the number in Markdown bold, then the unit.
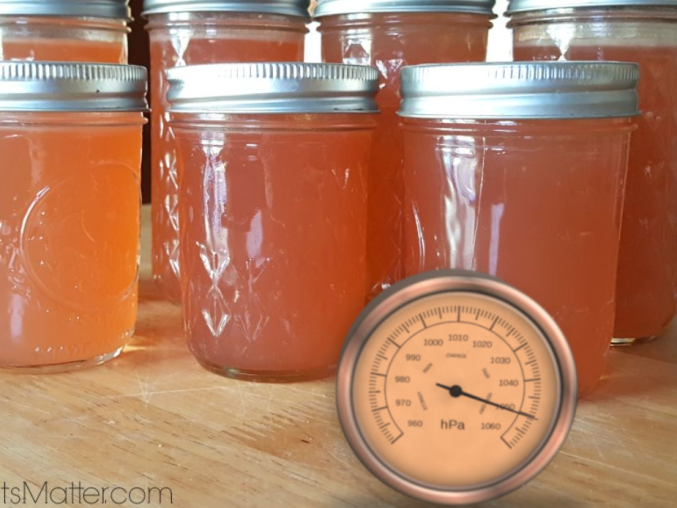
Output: **1050** hPa
